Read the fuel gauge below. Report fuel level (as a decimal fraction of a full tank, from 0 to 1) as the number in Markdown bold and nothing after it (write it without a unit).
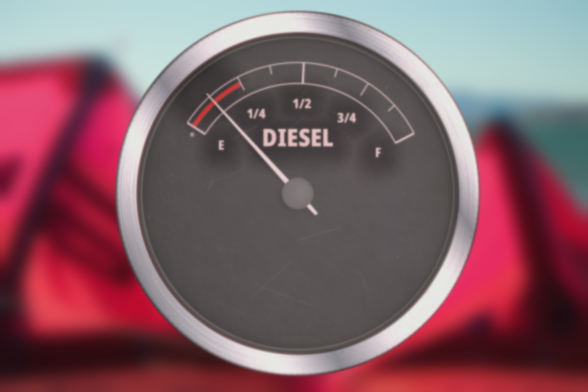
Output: **0.125**
